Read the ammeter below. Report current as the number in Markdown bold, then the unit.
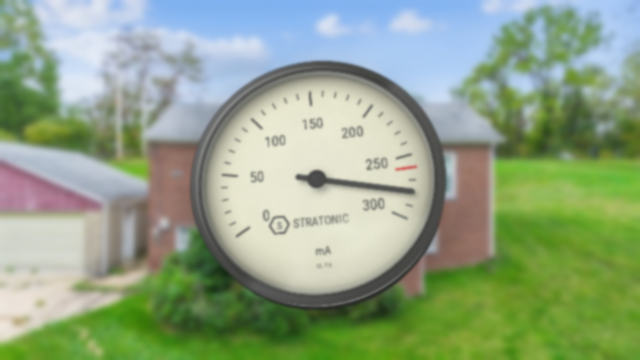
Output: **280** mA
